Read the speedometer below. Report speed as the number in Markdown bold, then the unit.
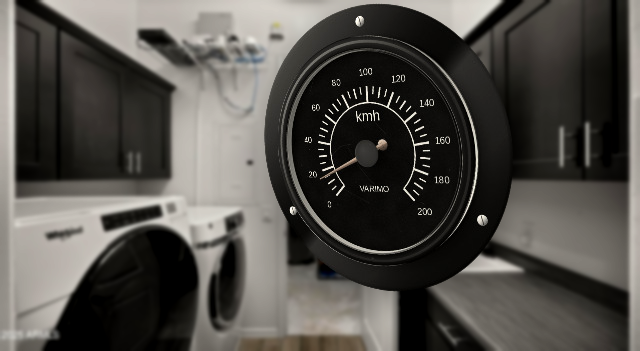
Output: **15** km/h
